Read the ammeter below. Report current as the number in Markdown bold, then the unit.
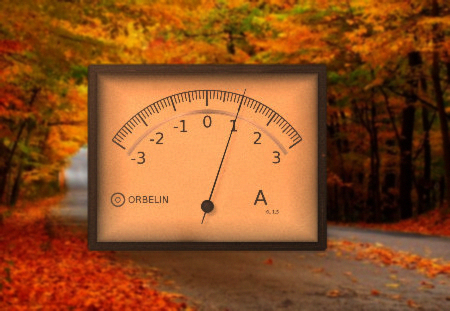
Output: **1** A
